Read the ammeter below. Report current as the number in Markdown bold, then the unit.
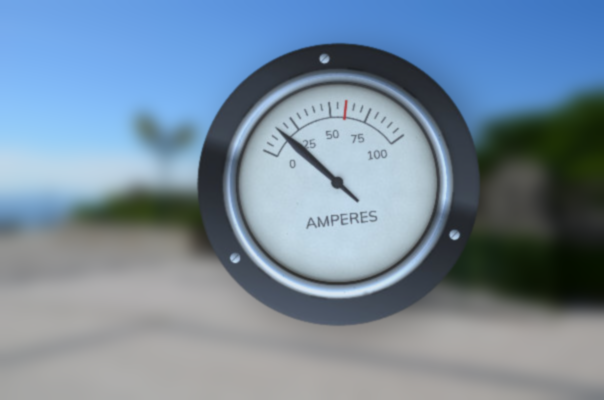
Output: **15** A
